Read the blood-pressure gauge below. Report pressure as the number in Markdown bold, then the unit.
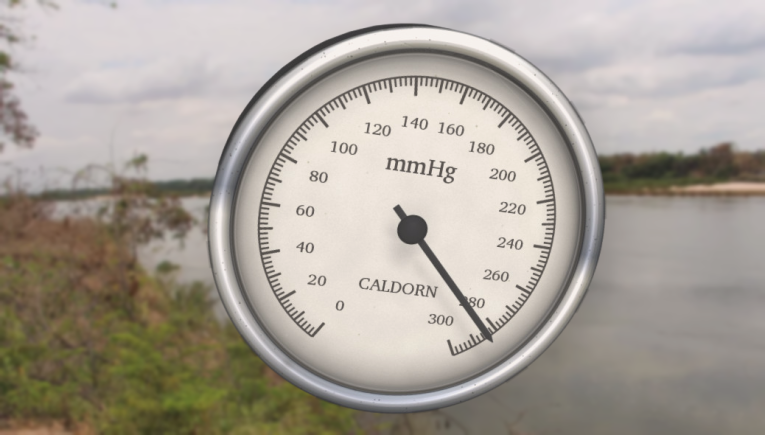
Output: **284** mmHg
